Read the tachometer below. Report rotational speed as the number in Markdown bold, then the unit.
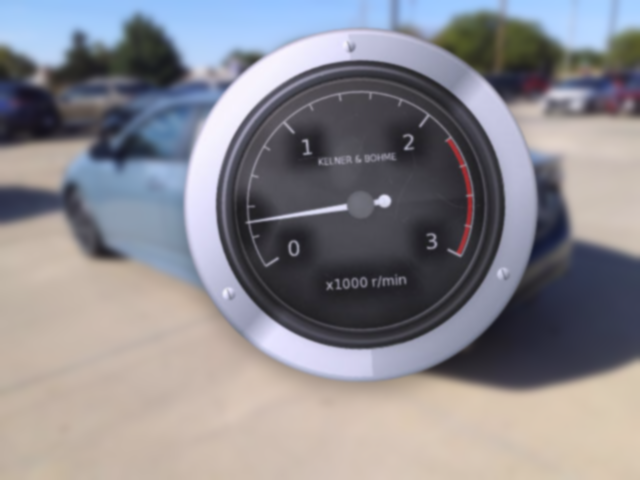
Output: **300** rpm
